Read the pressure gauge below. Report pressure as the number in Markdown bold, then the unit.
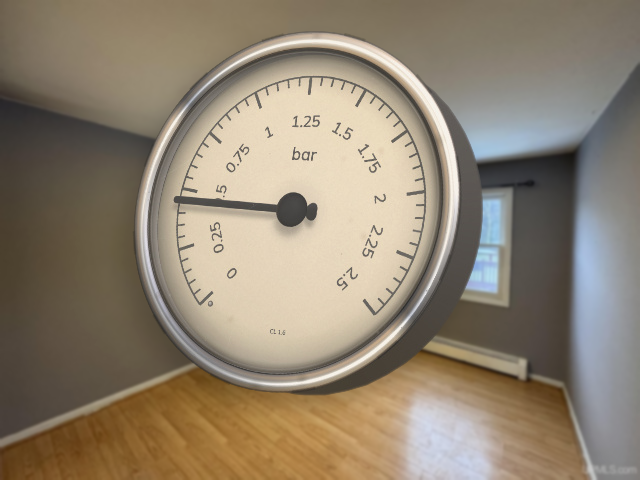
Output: **0.45** bar
